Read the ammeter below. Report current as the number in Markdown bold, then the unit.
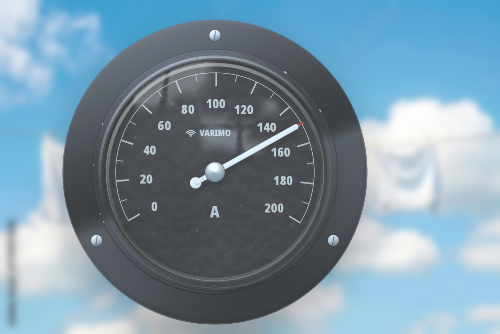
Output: **150** A
